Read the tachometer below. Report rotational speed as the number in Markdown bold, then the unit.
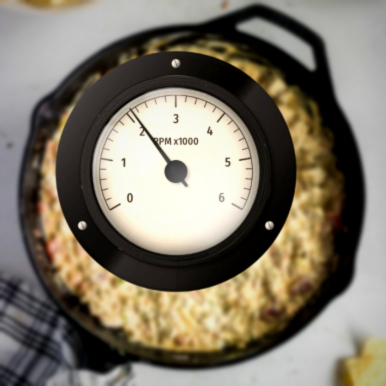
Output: **2100** rpm
